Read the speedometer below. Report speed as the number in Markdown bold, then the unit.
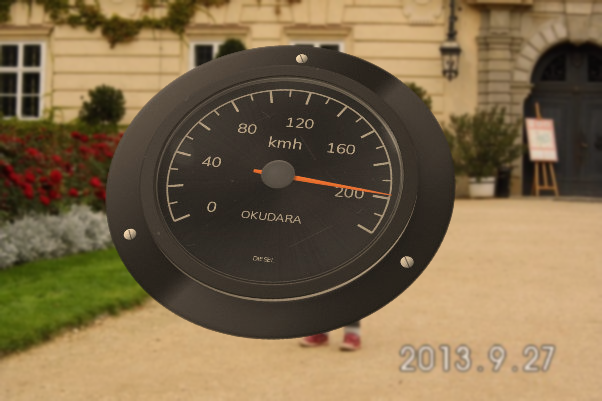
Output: **200** km/h
